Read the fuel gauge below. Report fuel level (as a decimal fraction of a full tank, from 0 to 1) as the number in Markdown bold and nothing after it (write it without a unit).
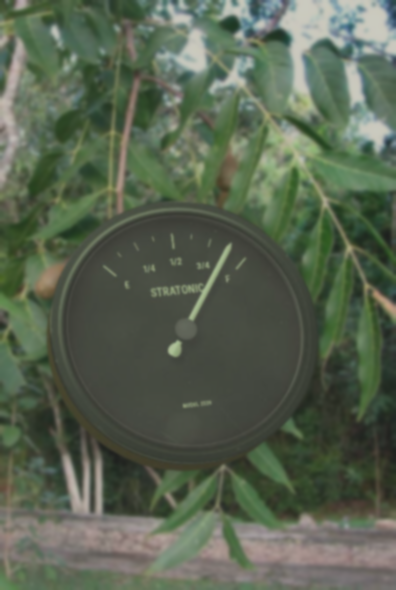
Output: **0.875**
